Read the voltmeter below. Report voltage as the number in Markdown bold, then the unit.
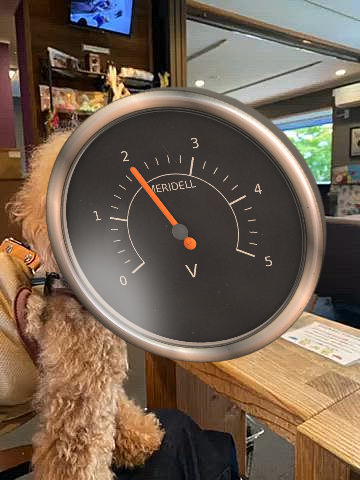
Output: **2** V
